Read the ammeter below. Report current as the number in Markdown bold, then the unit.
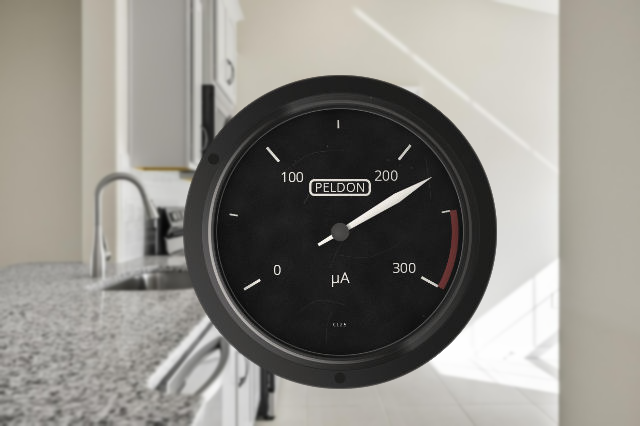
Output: **225** µA
